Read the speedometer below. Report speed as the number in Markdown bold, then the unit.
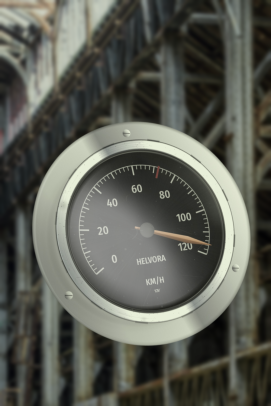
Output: **116** km/h
